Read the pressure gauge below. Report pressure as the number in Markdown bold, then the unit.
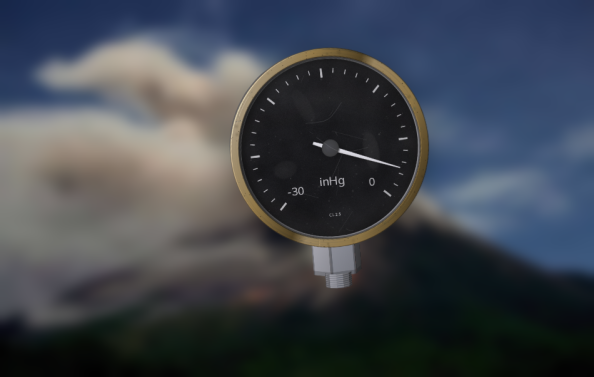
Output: **-2.5** inHg
